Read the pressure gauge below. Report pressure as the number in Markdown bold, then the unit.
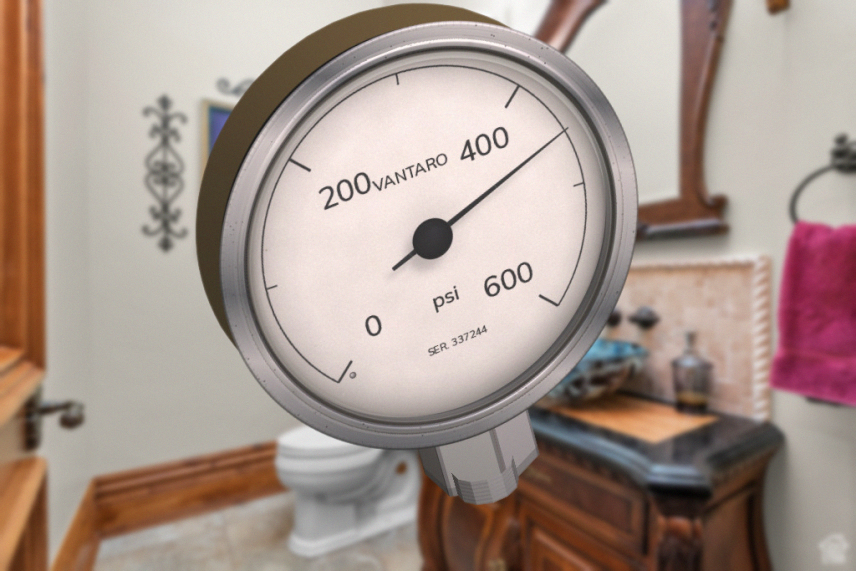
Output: **450** psi
